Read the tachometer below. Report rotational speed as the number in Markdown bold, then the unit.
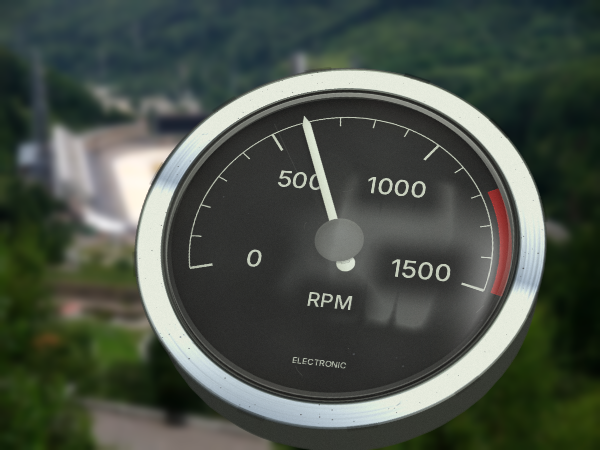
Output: **600** rpm
